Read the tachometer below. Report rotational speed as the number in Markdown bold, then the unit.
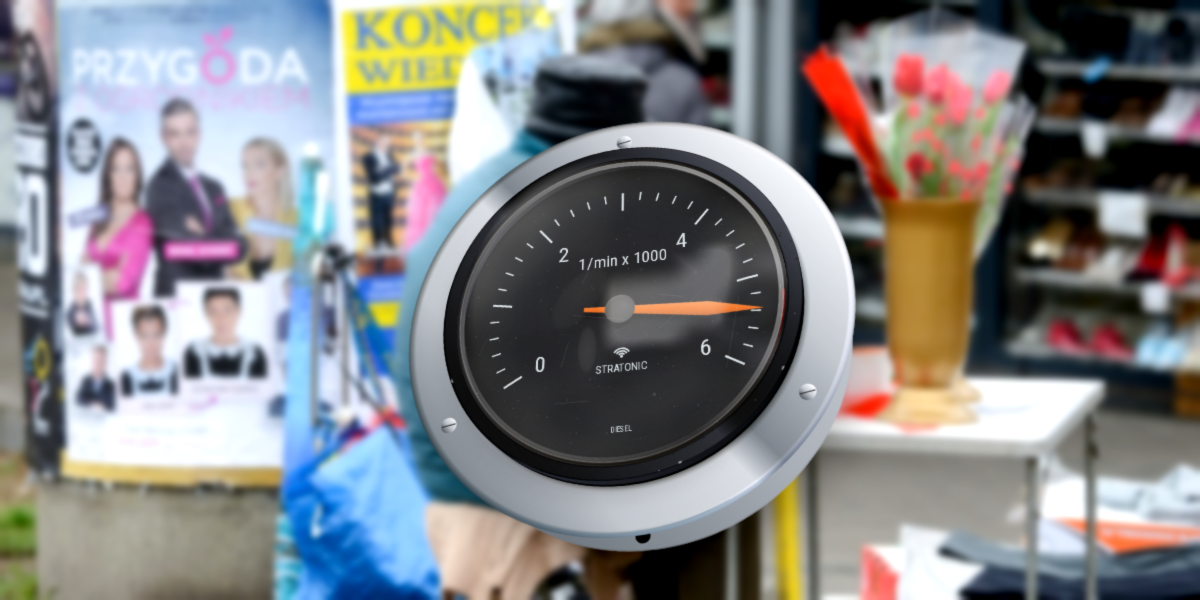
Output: **5400** rpm
